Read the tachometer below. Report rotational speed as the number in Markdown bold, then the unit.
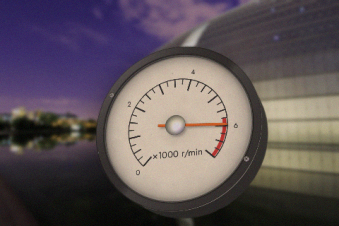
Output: **6000** rpm
